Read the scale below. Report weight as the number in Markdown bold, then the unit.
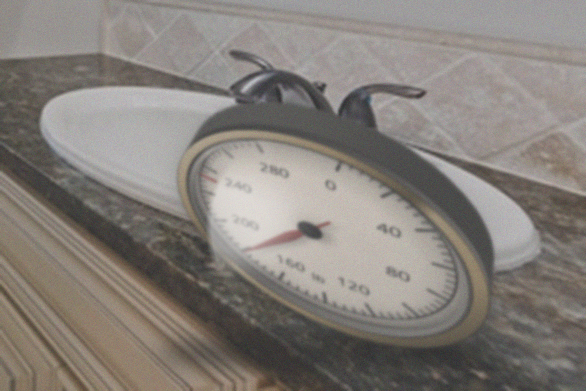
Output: **180** lb
